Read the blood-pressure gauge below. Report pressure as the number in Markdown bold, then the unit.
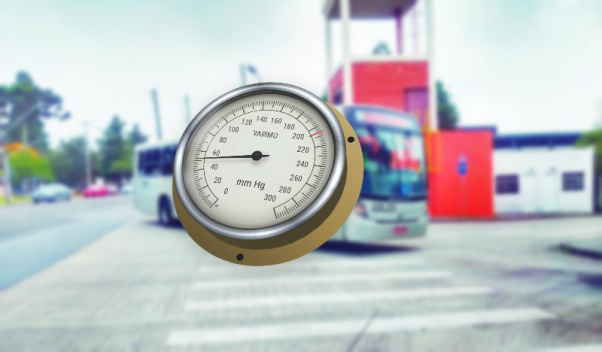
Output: **50** mmHg
